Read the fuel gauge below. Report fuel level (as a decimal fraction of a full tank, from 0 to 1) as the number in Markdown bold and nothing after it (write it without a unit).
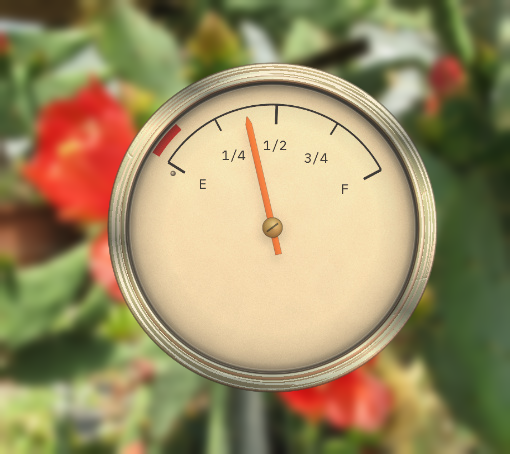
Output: **0.375**
